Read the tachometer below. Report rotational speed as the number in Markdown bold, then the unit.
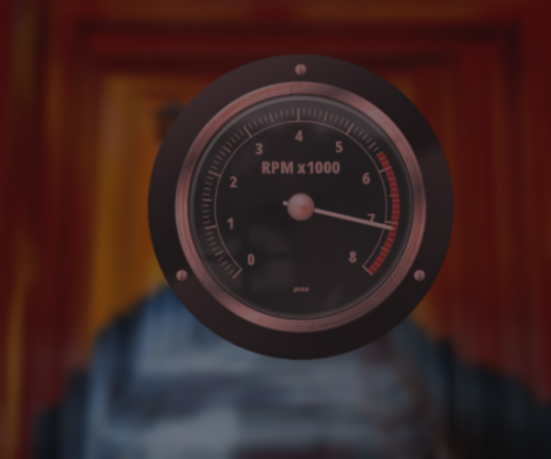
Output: **7100** rpm
